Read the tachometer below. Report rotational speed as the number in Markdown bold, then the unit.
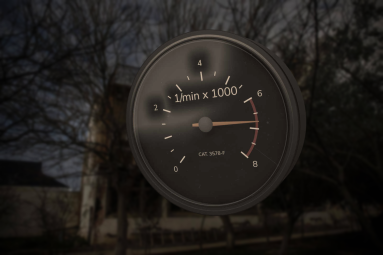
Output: **6750** rpm
